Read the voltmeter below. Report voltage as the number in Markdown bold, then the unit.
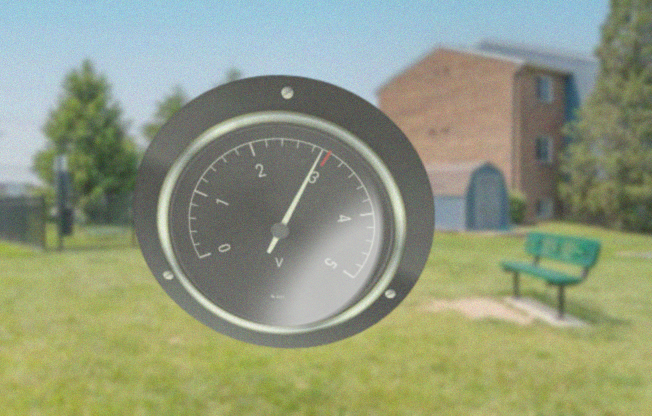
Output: **2.9** V
